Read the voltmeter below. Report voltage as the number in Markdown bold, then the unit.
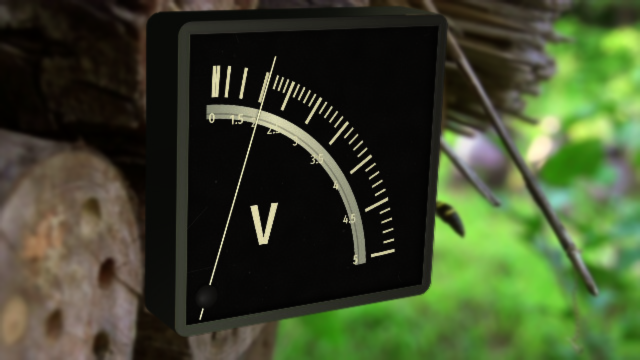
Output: **2** V
